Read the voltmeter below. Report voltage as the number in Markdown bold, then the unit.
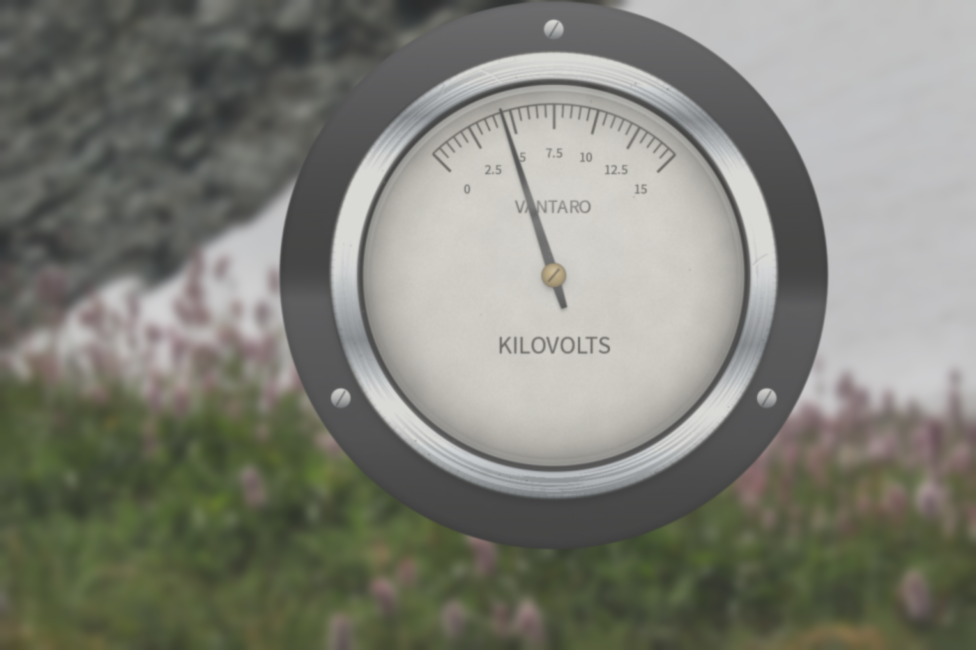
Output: **4.5** kV
